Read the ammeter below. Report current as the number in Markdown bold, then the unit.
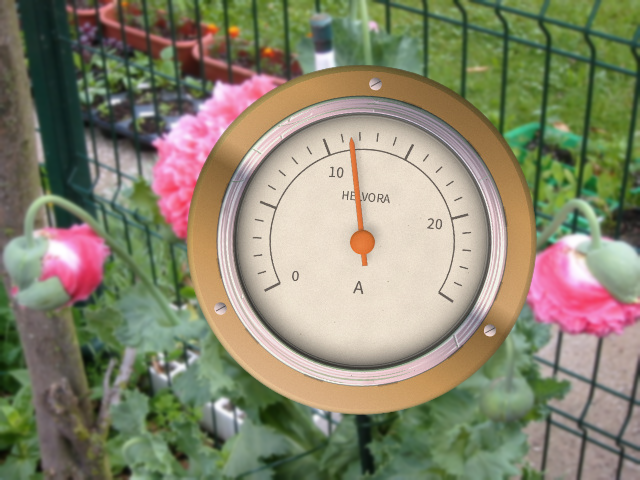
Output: **11.5** A
